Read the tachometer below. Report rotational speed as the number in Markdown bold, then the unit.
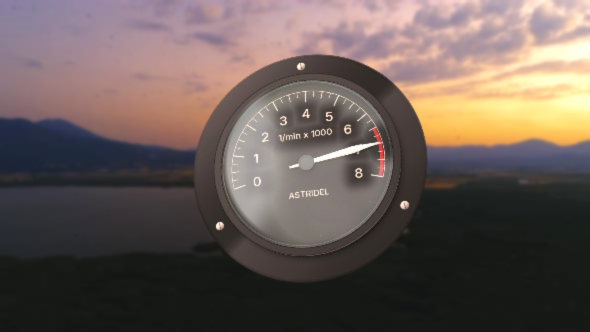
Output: **7000** rpm
